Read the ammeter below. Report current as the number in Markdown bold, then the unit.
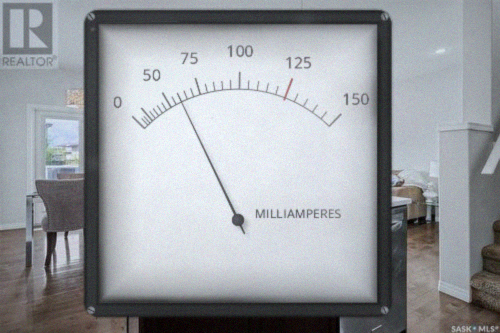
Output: **60** mA
